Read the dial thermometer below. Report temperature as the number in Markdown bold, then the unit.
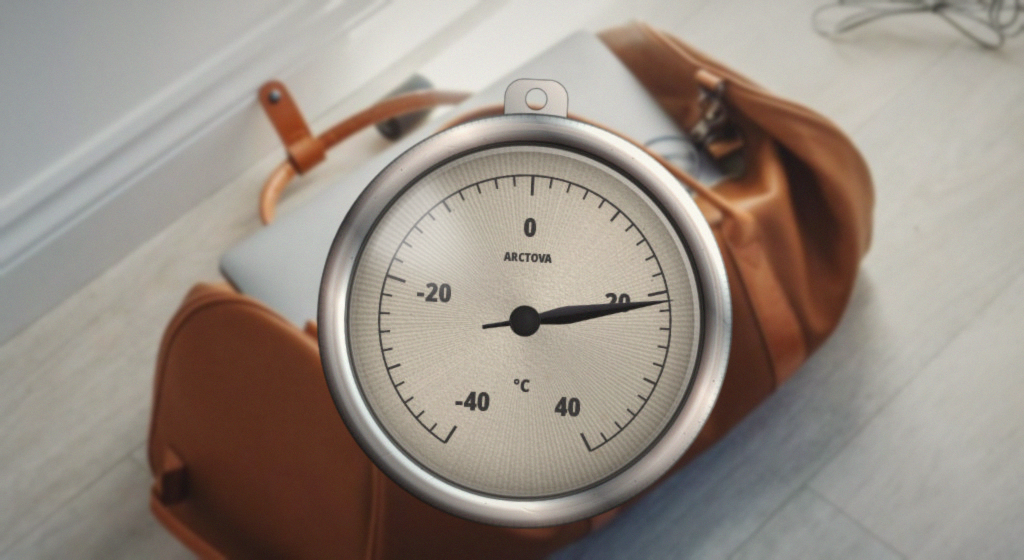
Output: **21** °C
